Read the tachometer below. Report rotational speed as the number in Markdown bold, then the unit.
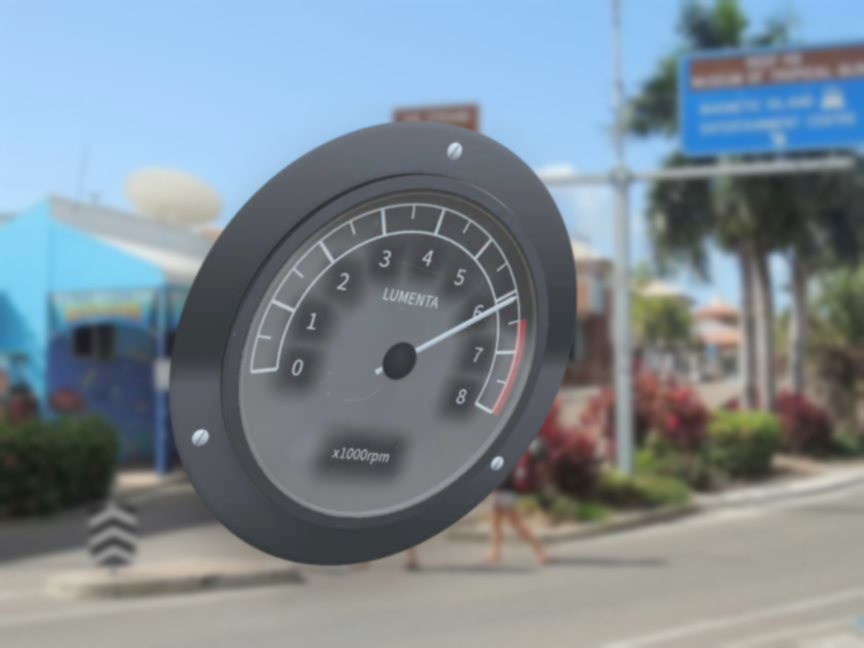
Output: **6000** rpm
